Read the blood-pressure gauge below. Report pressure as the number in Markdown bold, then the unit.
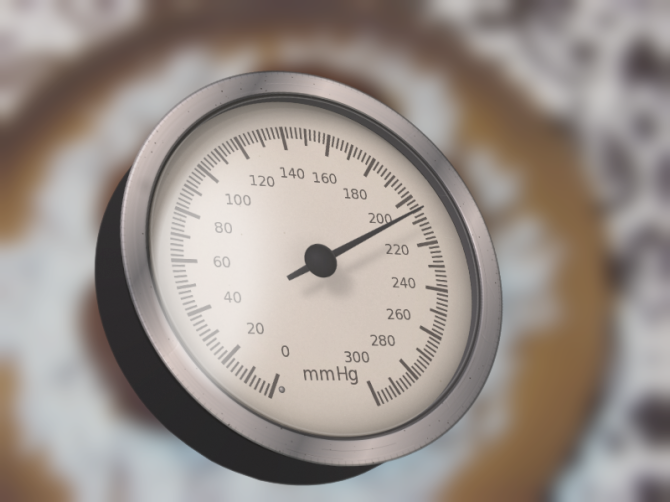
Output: **206** mmHg
